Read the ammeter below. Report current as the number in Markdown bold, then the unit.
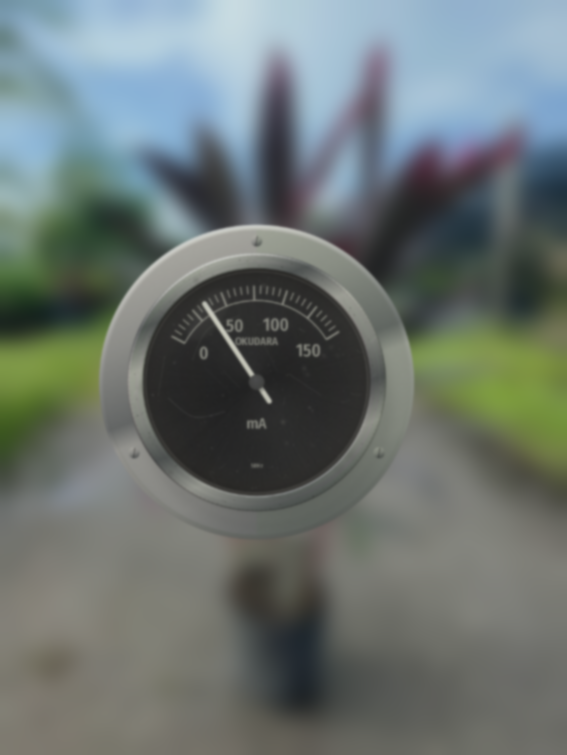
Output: **35** mA
